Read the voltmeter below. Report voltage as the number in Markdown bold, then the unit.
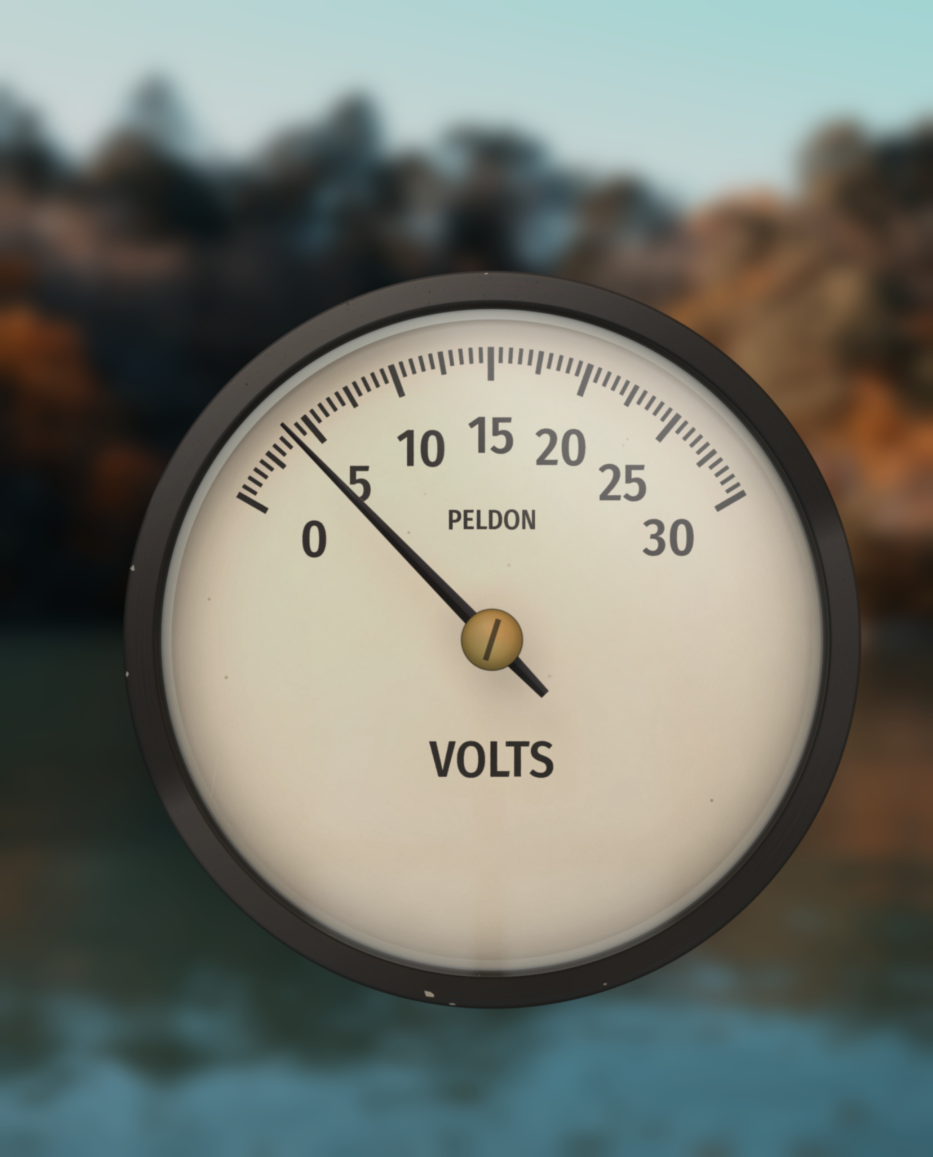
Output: **4** V
